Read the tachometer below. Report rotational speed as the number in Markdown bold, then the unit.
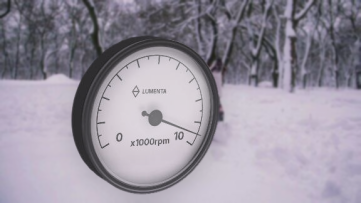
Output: **9500** rpm
